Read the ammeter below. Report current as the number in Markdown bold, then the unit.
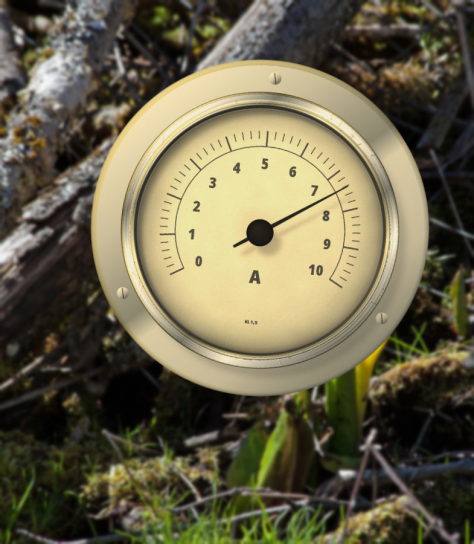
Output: **7.4** A
